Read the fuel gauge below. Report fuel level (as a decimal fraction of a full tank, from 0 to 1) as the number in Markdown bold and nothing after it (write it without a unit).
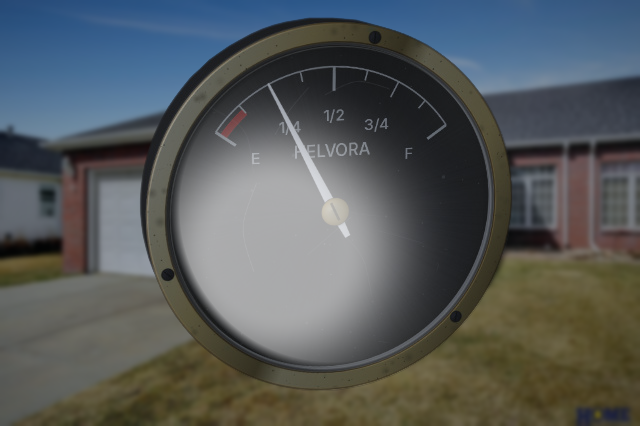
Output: **0.25**
